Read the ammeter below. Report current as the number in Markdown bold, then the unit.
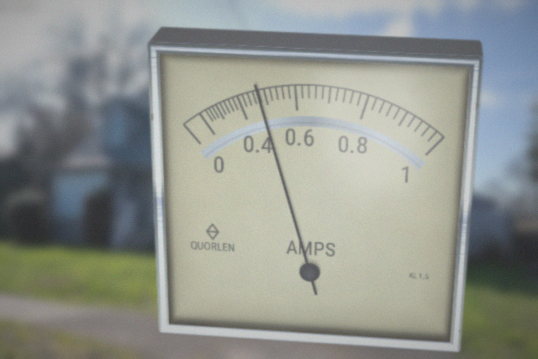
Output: **0.48** A
